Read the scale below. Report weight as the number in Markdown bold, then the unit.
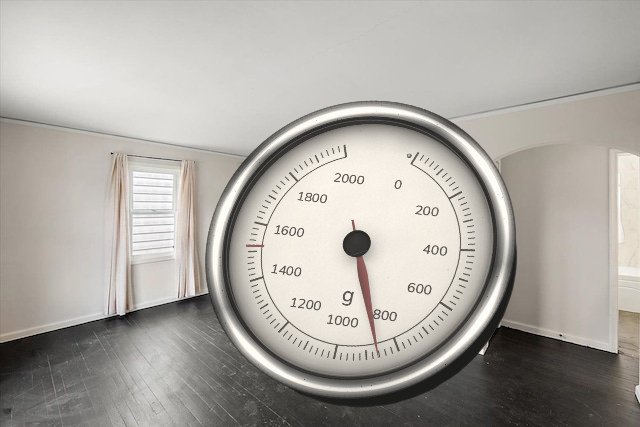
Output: **860** g
